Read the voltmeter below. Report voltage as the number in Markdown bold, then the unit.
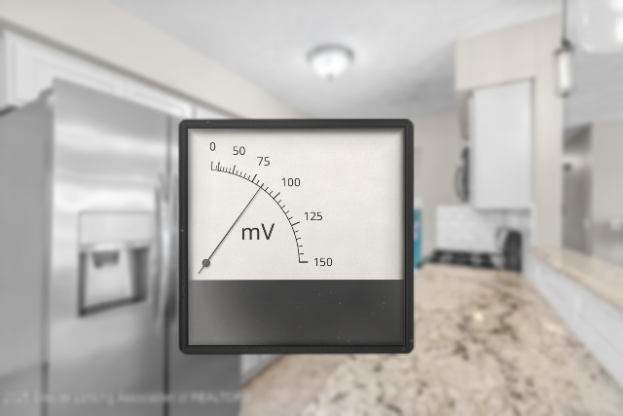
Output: **85** mV
